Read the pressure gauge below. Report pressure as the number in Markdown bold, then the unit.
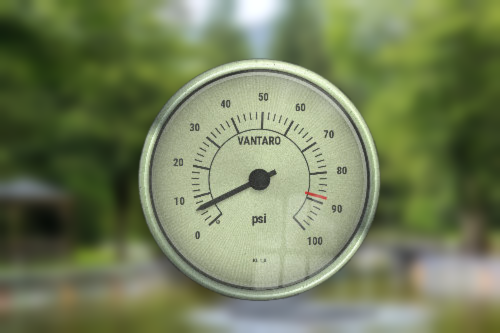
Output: **6** psi
